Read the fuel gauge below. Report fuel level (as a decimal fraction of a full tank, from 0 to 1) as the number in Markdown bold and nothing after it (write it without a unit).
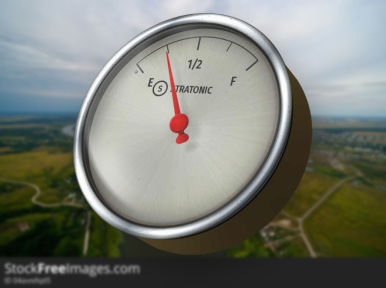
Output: **0.25**
